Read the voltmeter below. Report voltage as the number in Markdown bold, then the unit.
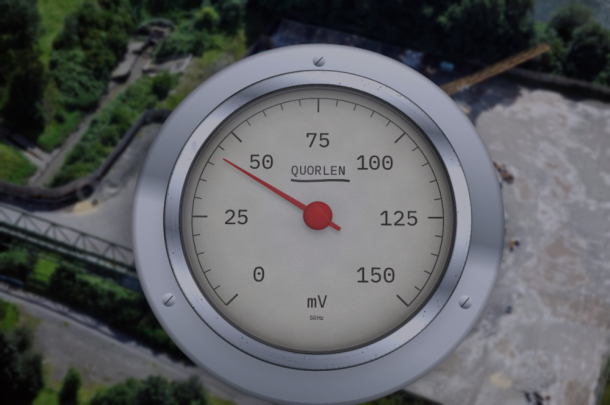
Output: **42.5** mV
